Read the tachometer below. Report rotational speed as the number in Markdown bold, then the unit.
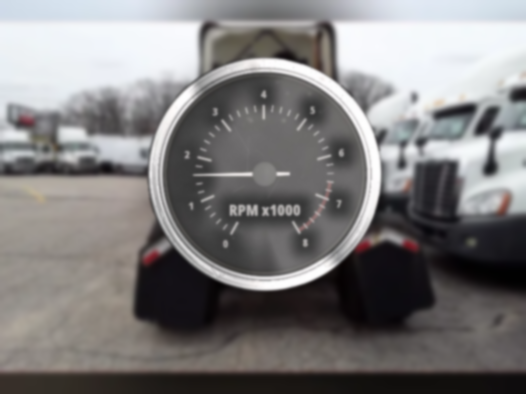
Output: **1600** rpm
